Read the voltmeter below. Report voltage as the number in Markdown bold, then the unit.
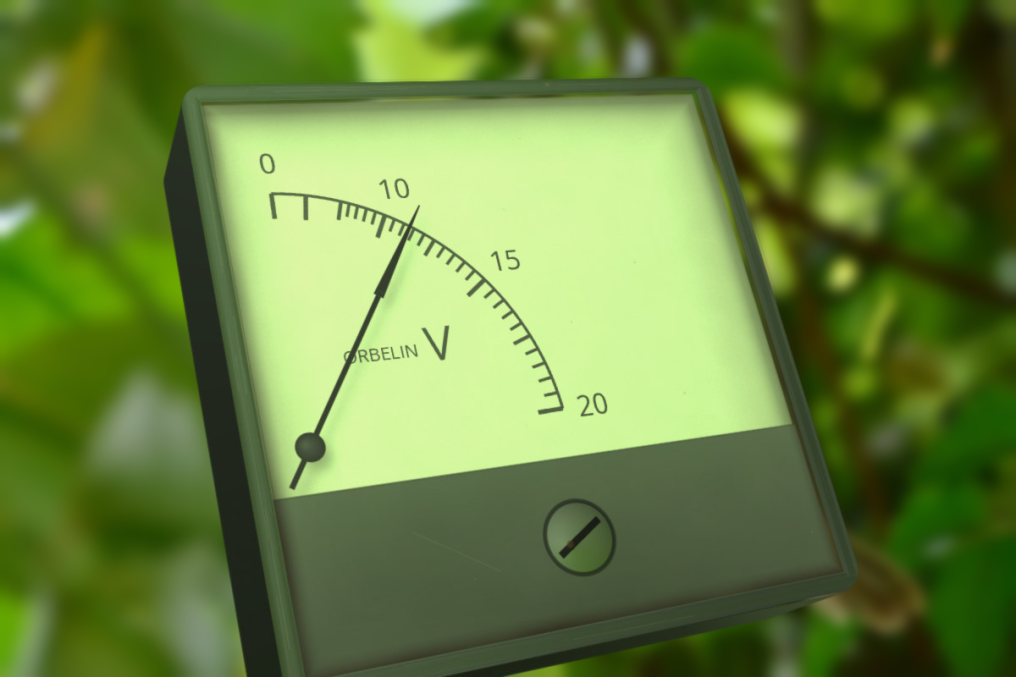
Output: **11.25** V
